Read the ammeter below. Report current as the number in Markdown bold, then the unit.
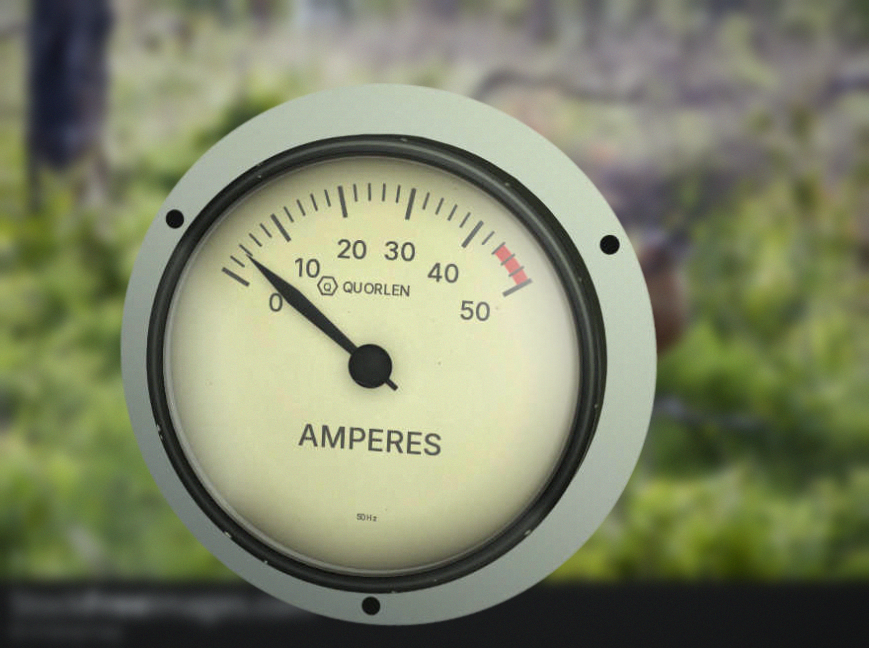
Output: **4** A
